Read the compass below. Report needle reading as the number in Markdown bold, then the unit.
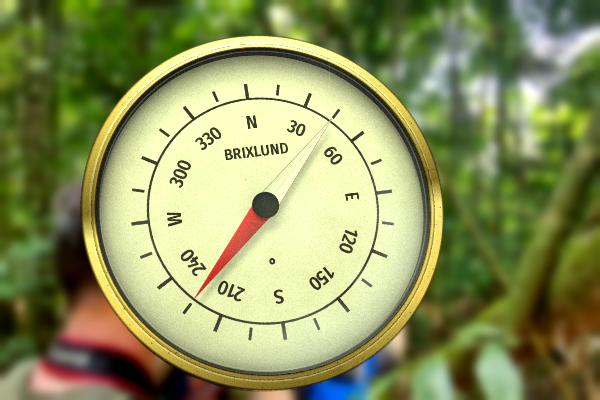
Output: **225** °
